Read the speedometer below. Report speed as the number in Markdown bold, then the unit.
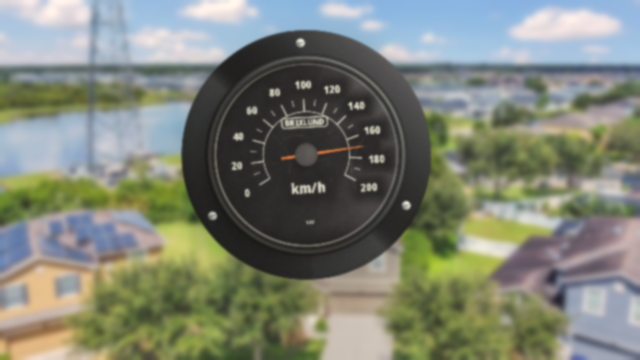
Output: **170** km/h
